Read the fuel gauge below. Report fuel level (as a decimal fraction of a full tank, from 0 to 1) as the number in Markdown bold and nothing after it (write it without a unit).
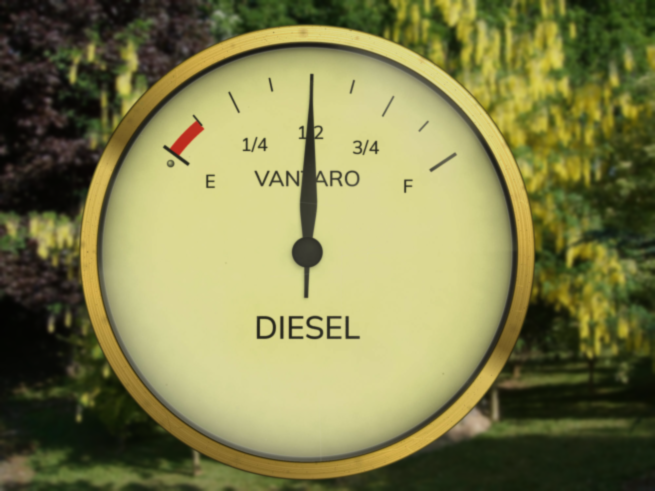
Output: **0.5**
